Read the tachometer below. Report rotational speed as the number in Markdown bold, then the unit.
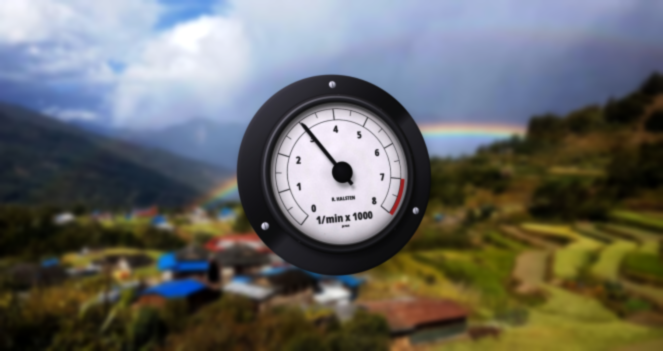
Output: **3000** rpm
